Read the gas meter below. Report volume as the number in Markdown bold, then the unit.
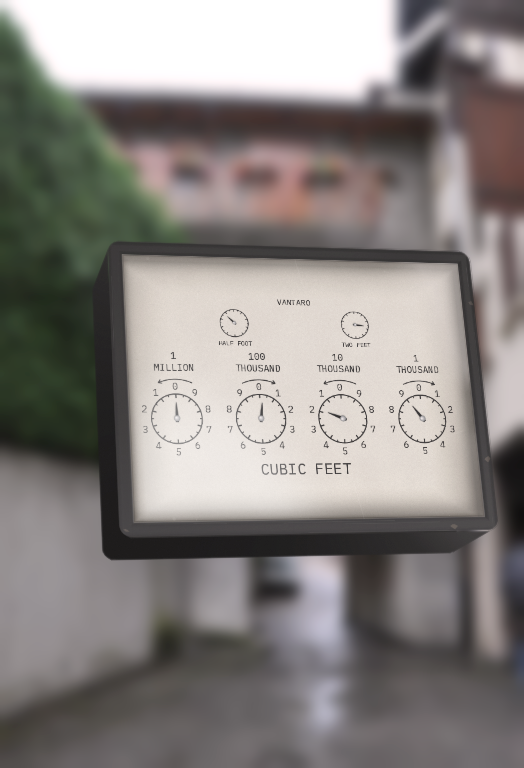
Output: **1900** ft³
